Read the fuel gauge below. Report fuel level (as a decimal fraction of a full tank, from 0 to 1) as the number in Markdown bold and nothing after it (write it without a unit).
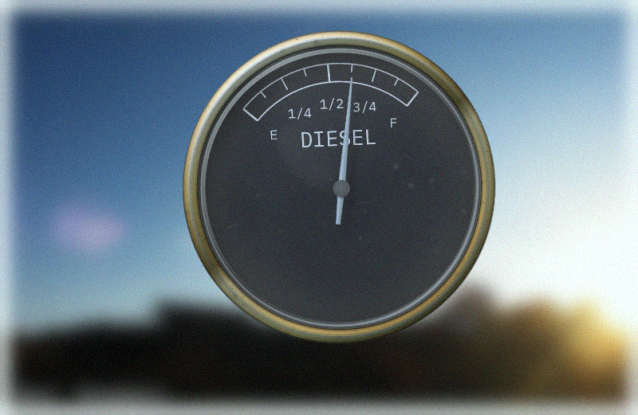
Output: **0.625**
